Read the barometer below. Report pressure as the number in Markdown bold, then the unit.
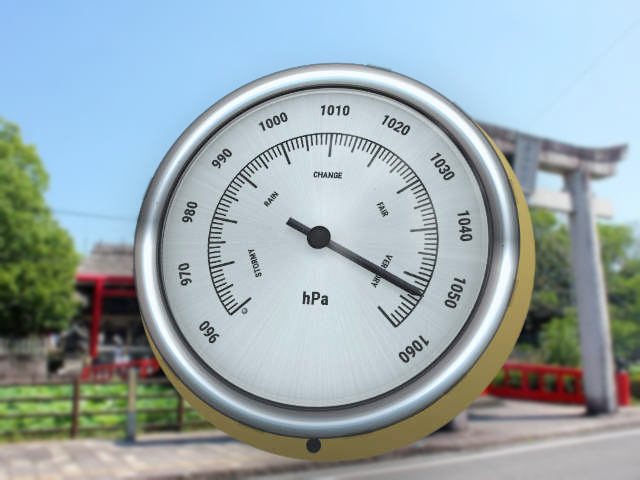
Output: **1053** hPa
